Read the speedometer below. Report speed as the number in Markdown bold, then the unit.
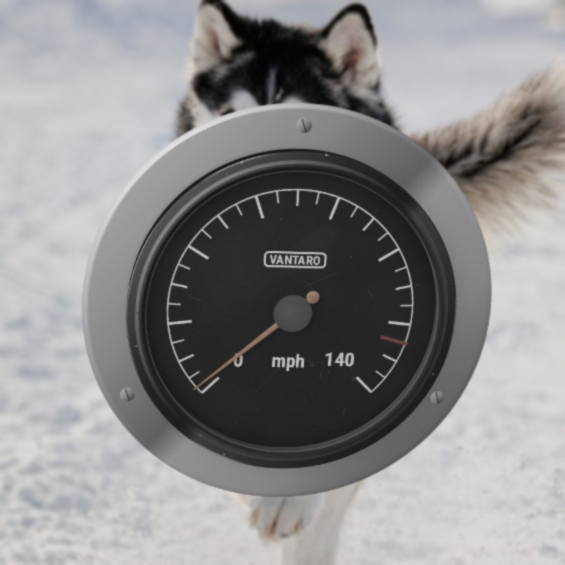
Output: **2.5** mph
